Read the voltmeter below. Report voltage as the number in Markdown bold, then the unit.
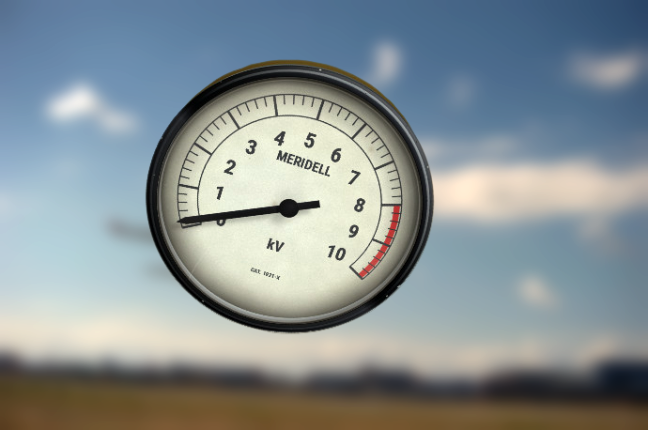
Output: **0.2** kV
